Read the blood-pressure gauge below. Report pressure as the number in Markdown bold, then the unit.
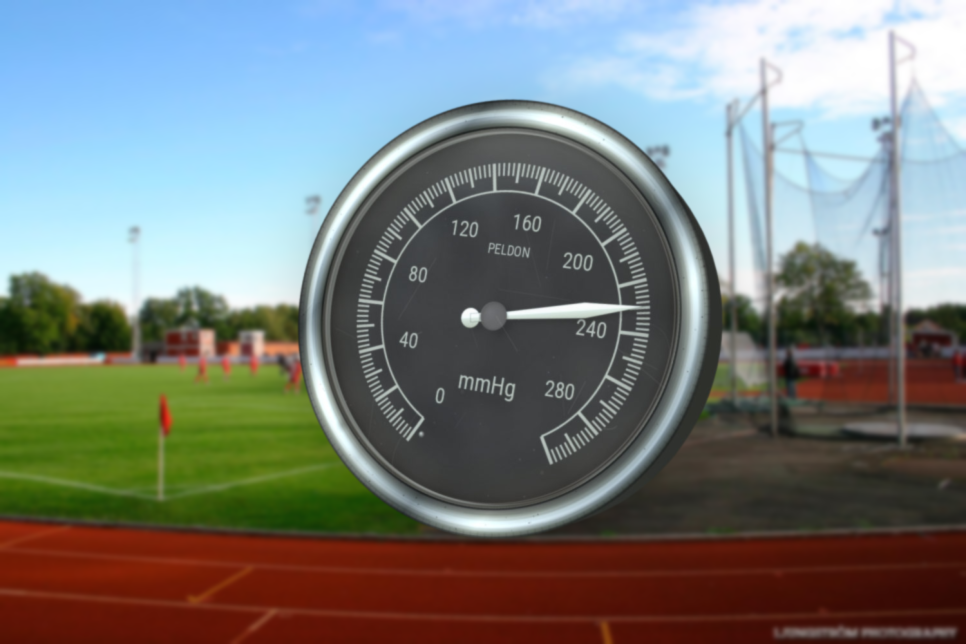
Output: **230** mmHg
